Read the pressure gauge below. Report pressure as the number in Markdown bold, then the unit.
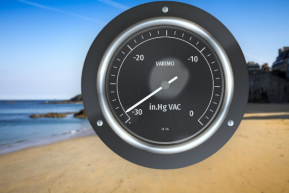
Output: **-29** inHg
